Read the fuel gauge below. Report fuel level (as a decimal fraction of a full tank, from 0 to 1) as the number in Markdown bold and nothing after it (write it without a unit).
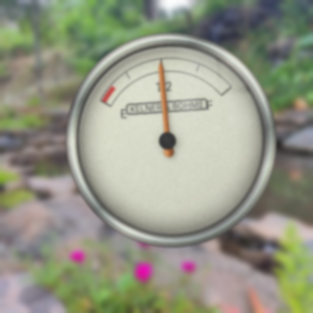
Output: **0.5**
